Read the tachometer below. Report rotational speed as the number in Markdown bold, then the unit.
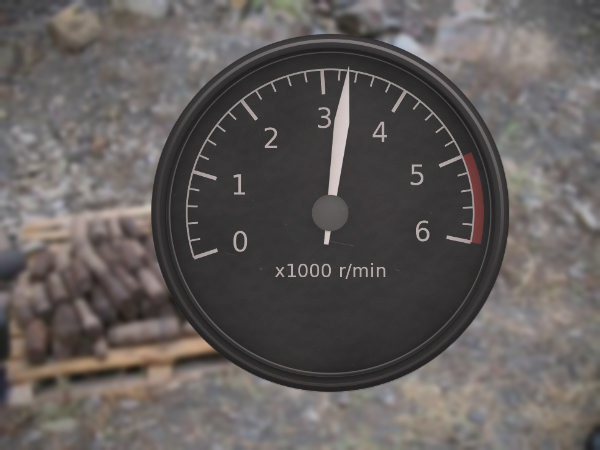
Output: **3300** rpm
